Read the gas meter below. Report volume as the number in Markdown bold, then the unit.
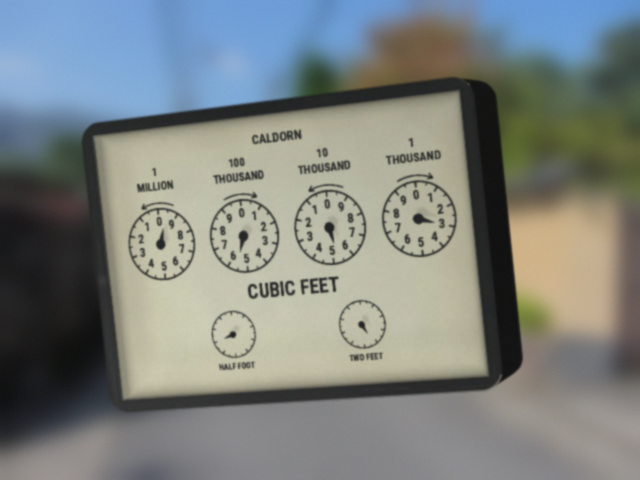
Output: **955300** ft³
